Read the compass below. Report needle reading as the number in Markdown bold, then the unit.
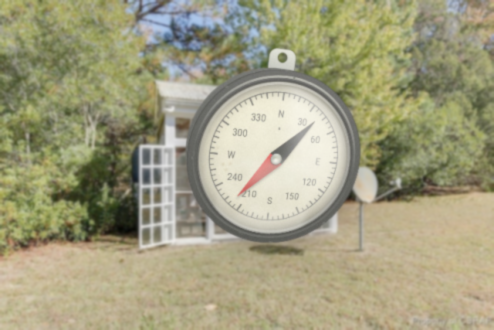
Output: **220** °
